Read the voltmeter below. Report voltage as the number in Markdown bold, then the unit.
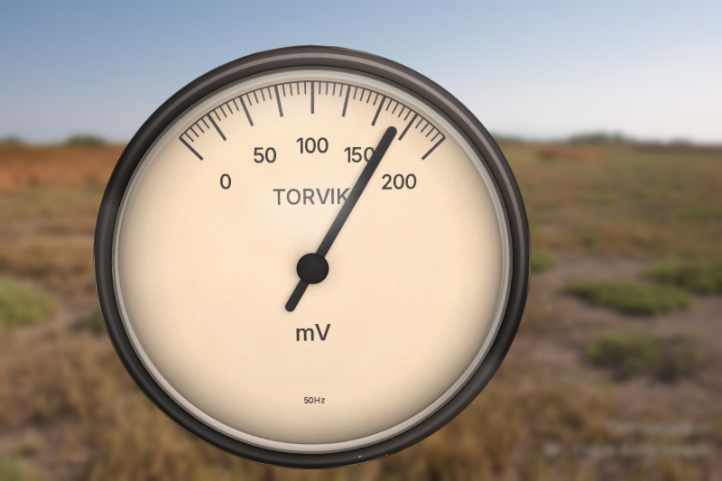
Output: **165** mV
